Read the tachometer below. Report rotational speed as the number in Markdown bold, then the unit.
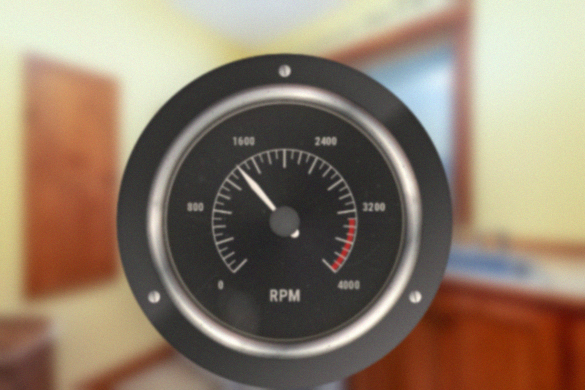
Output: **1400** rpm
